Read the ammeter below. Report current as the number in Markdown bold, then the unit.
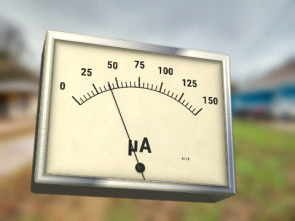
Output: **40** µA
